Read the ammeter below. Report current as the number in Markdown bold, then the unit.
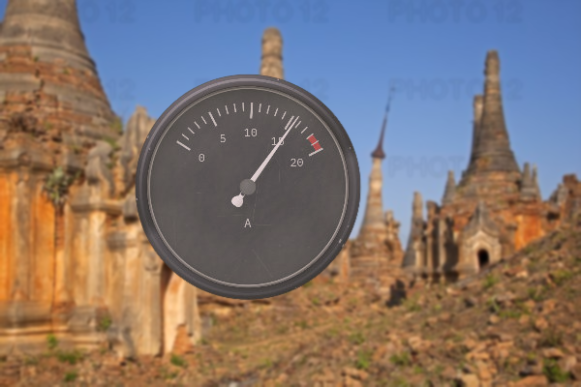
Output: **15.5** A
